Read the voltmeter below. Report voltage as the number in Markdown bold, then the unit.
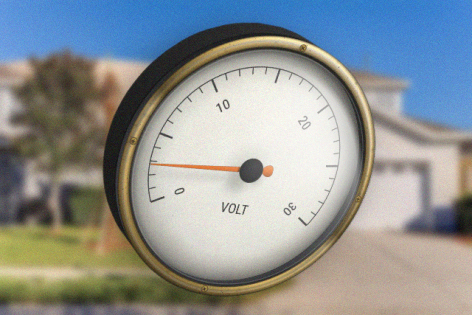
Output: **3** V
